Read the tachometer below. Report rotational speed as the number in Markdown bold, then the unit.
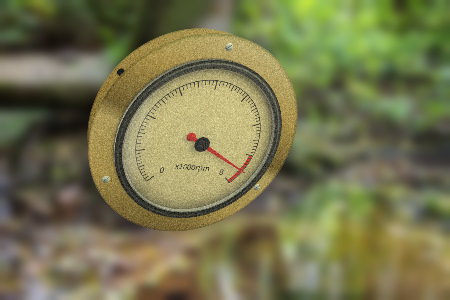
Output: **7500** rpm
